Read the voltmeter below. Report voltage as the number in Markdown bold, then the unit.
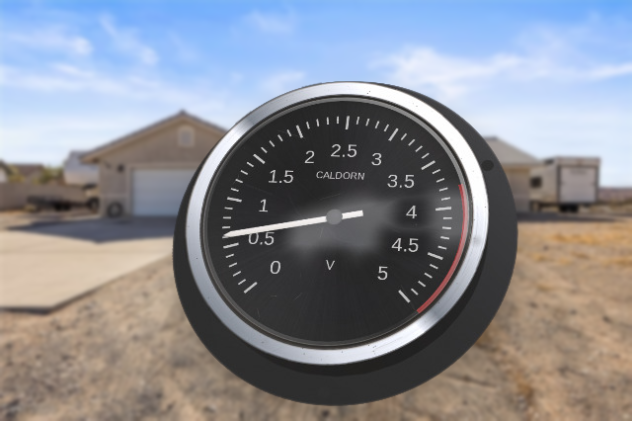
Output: **0.6** V
